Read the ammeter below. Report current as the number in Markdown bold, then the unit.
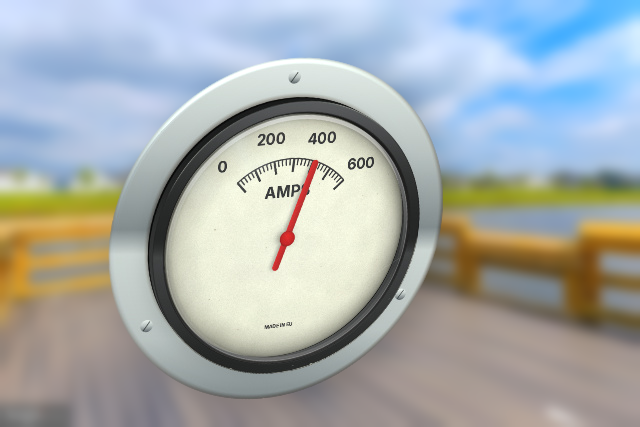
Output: **400** A
